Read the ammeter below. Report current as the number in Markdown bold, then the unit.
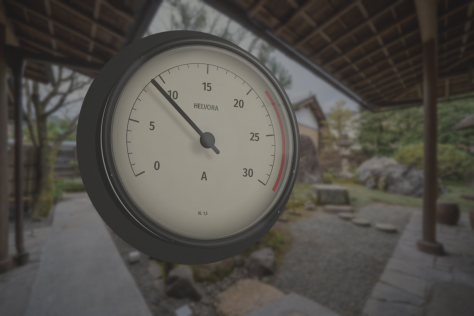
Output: **9** A
